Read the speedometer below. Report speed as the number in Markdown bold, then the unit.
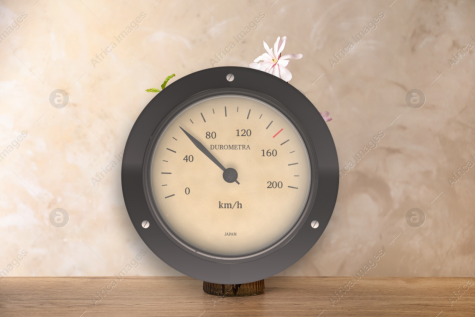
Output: **60** km/h
